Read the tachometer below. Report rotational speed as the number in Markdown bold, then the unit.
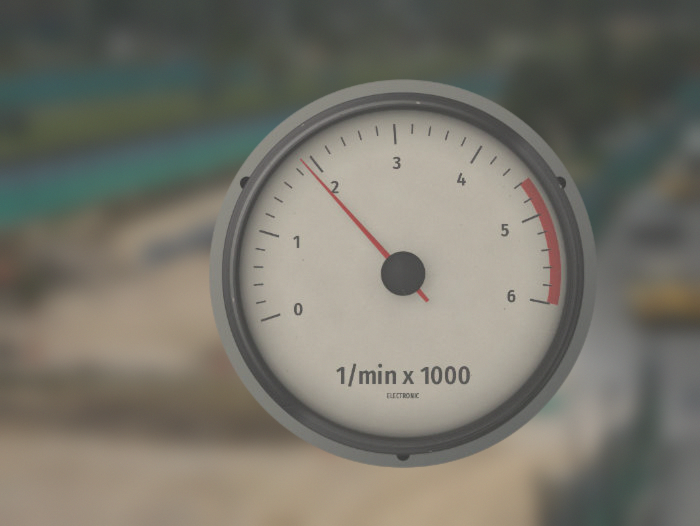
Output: **1900** rpm
